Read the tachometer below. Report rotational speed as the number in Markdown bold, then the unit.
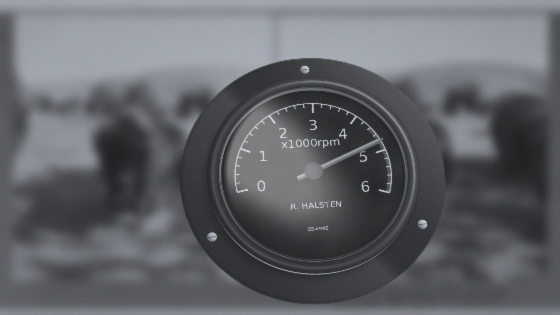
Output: **4800** rpm
